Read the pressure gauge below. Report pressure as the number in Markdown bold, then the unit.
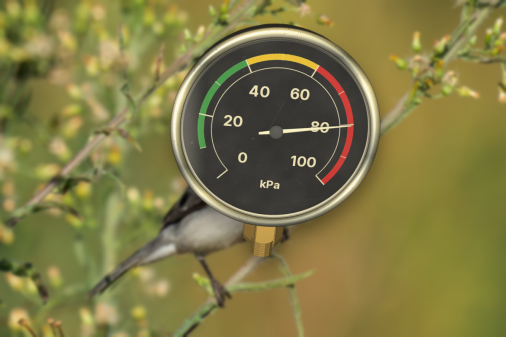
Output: **80** kPa
